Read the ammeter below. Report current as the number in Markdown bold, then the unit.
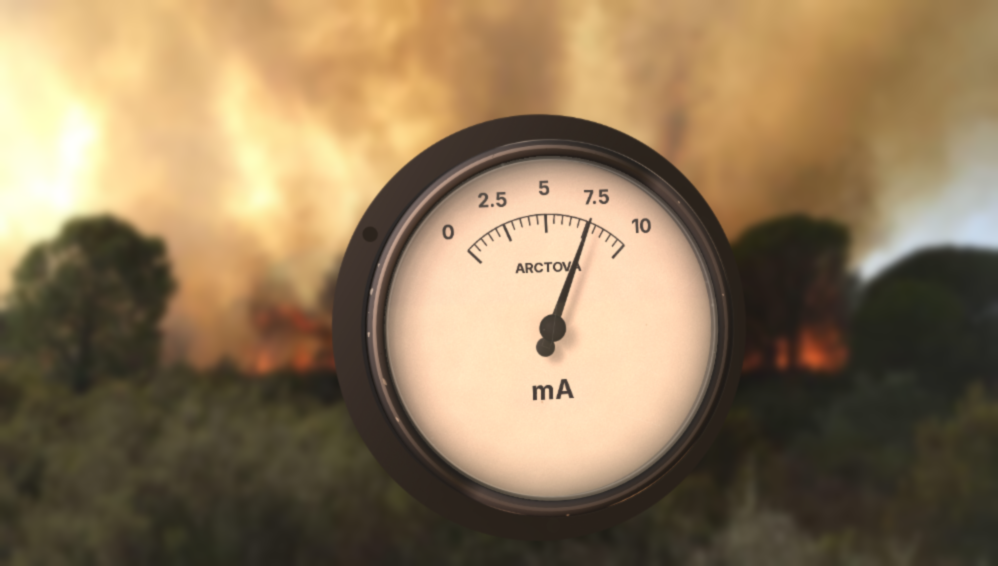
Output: **7.5** mA
